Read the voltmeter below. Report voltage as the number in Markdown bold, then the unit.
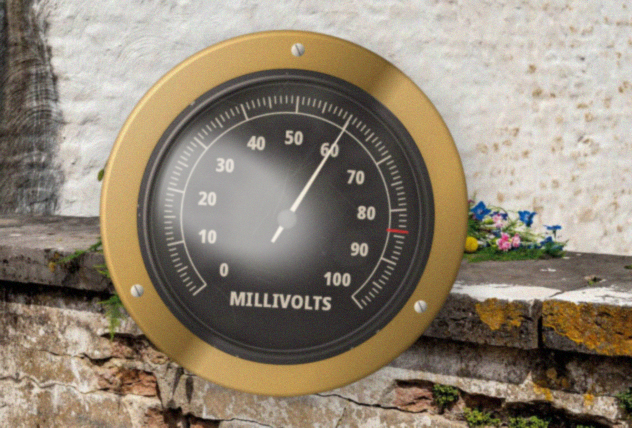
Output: **60** mV
